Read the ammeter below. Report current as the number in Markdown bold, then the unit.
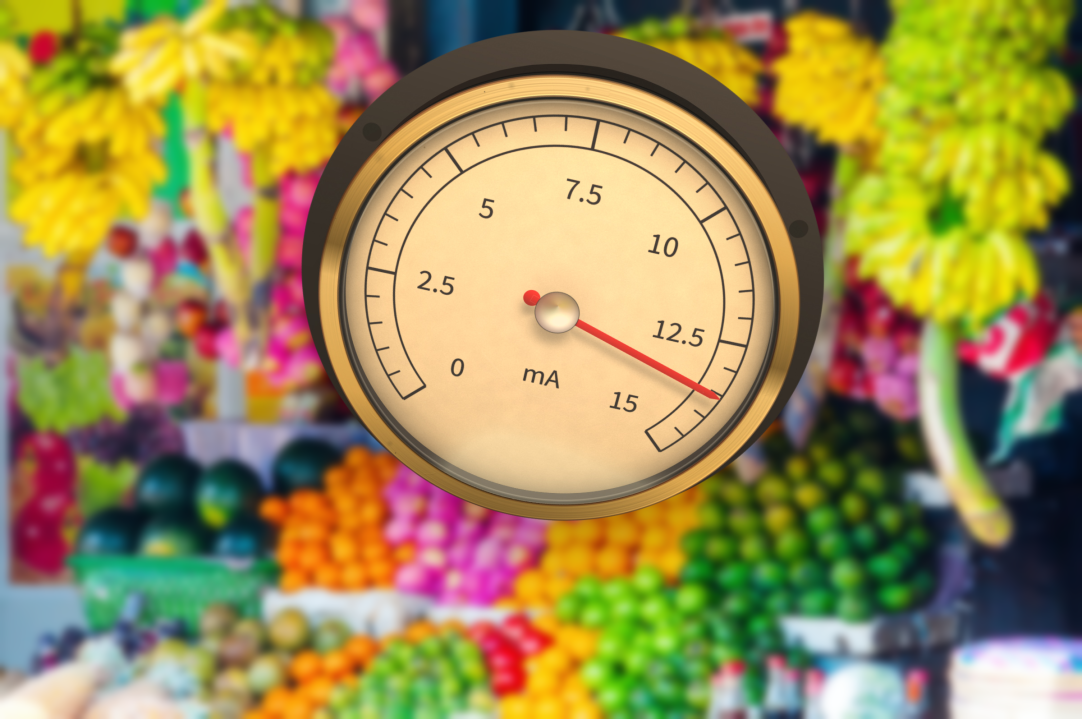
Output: **13.5** mA
